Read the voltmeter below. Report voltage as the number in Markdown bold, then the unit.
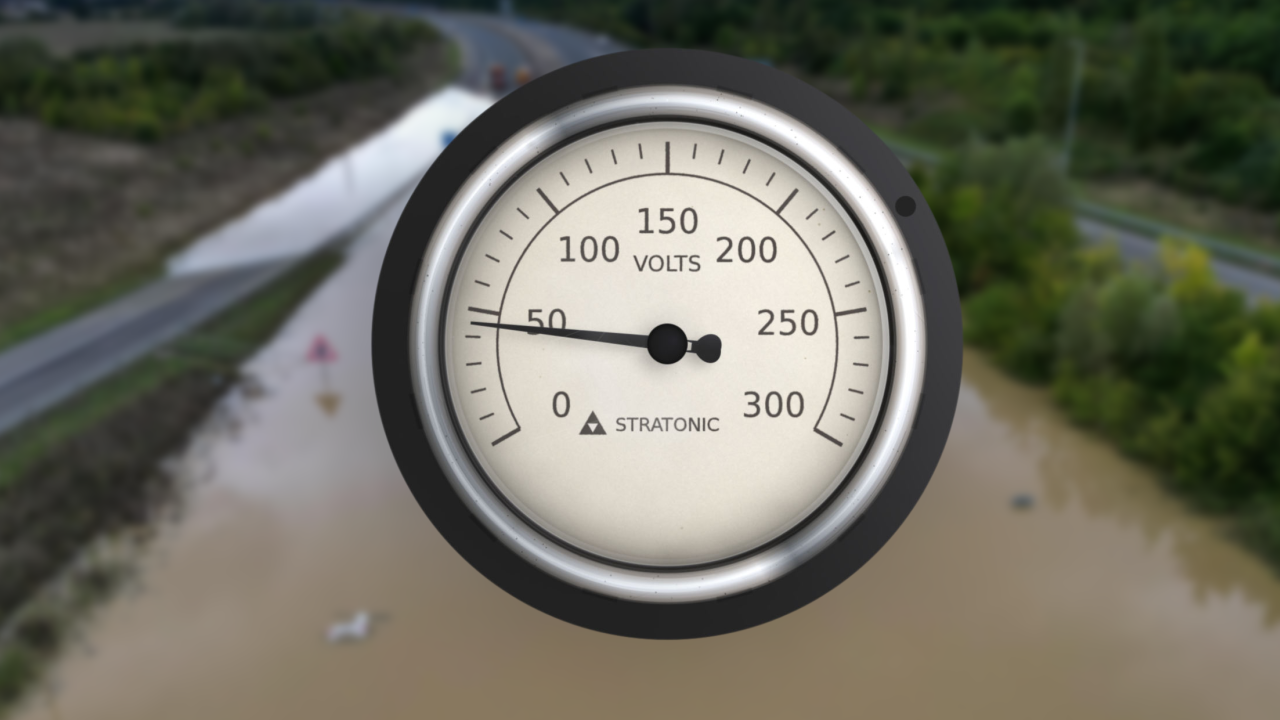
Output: **45** V
